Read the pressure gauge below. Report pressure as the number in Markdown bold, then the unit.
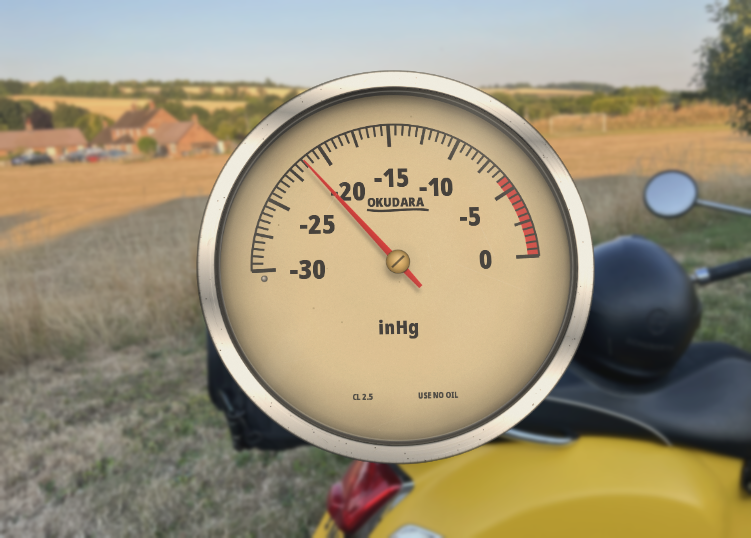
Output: **-21.5** inHg
